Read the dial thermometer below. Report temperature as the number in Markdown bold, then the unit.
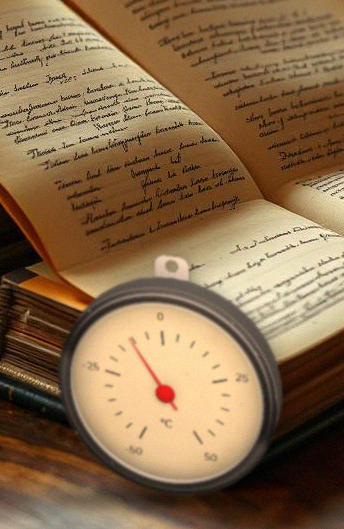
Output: **-10** °C
